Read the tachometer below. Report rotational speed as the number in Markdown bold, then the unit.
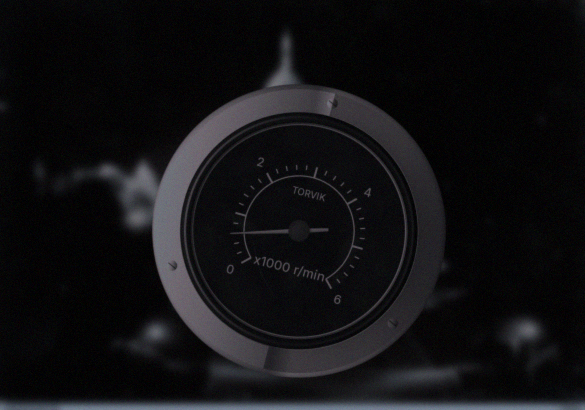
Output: **600** rpm
